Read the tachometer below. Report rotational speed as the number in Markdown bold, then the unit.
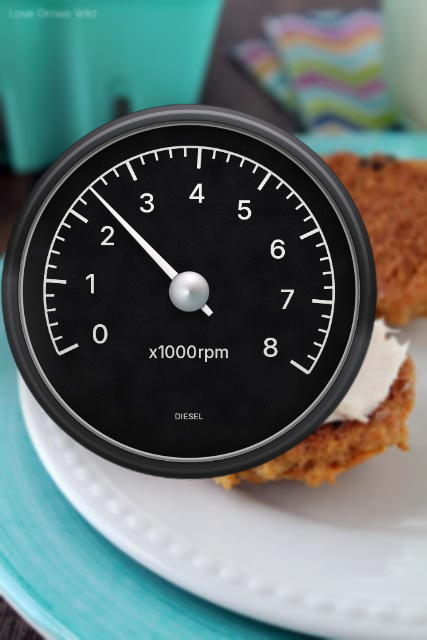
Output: **2400** rpm
